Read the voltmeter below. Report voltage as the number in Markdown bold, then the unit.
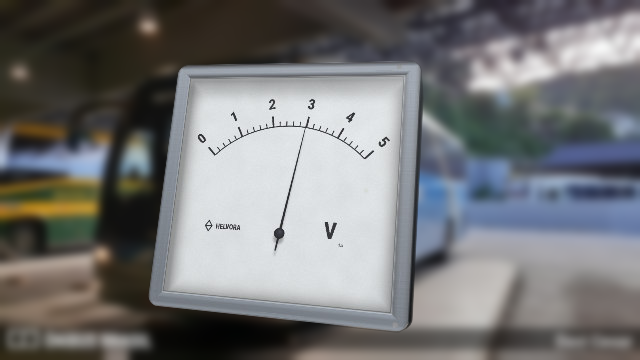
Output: **3** V
